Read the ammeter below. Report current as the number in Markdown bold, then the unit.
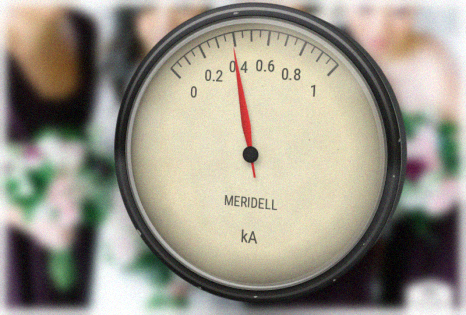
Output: **0.4** kA
